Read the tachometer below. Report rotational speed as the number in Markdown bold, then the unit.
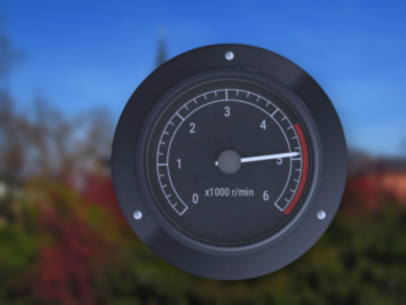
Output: **4900** rpm
